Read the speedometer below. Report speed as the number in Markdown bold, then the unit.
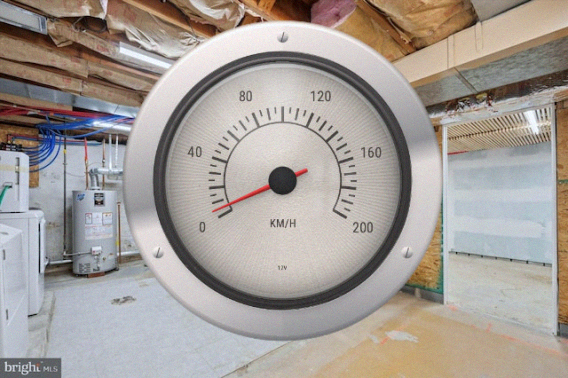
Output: **5** km/h
